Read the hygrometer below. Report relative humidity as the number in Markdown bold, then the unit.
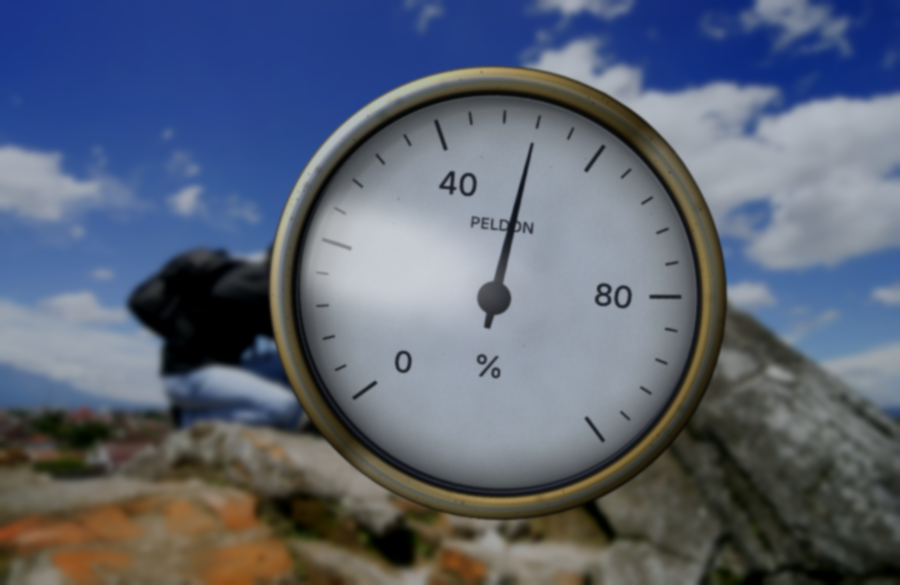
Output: **52** %
